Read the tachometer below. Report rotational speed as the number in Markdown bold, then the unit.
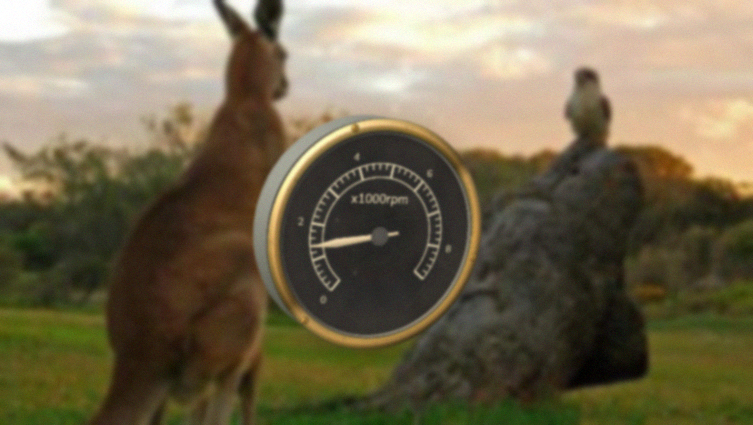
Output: **1400** rpm
